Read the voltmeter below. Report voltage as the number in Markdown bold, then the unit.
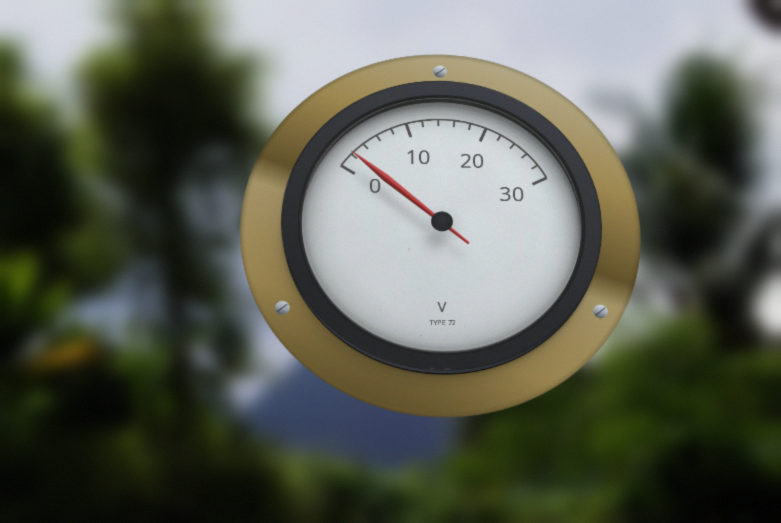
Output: **2** V
